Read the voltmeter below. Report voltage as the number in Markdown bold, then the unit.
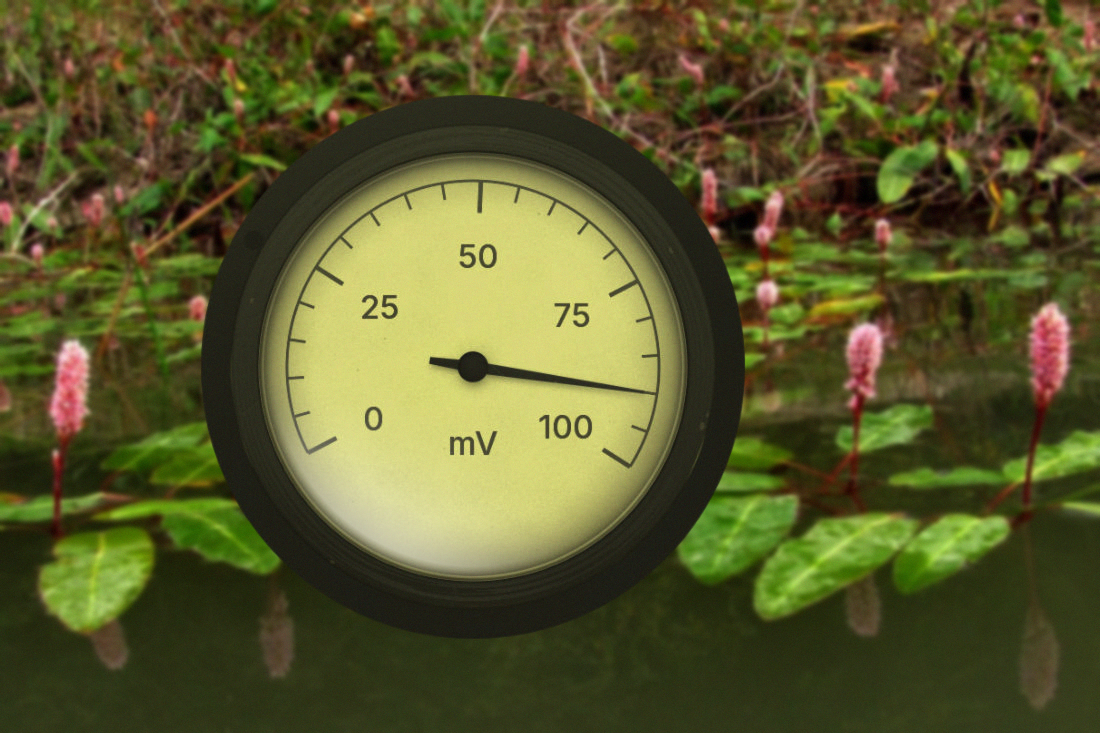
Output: **90** mV
